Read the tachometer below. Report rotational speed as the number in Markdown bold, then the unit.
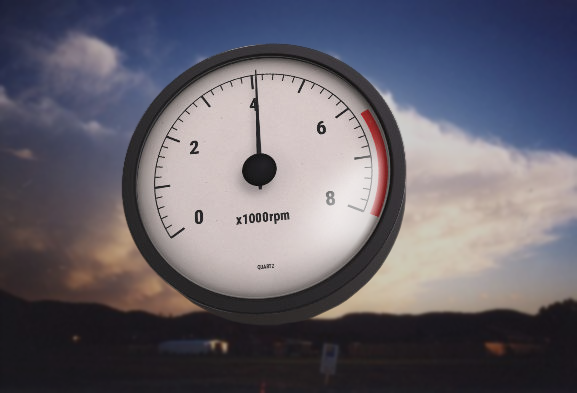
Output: **4100** rpm
